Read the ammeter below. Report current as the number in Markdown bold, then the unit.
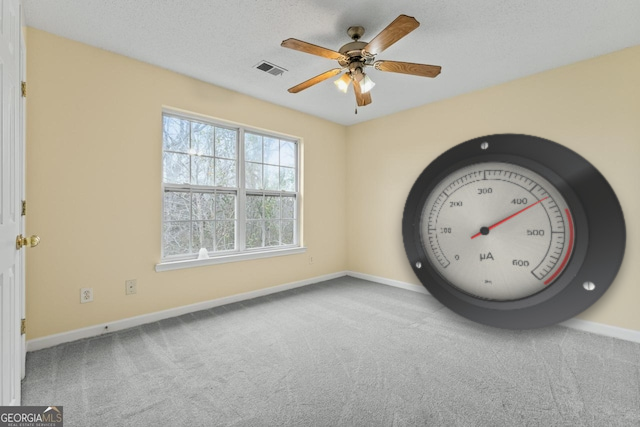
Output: **430** µA
